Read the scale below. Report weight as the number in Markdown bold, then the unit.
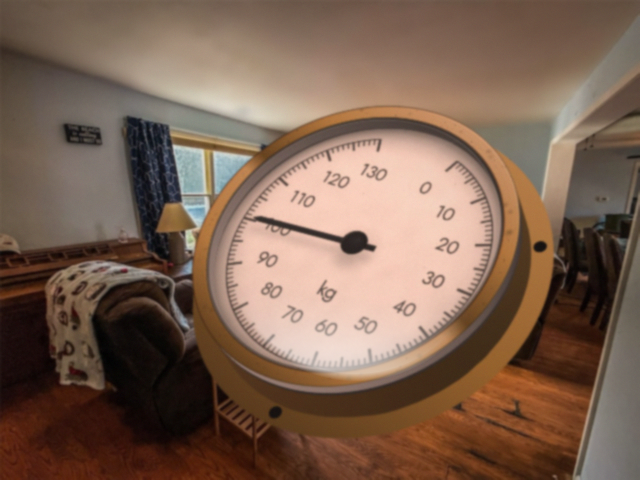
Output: **100** kg
